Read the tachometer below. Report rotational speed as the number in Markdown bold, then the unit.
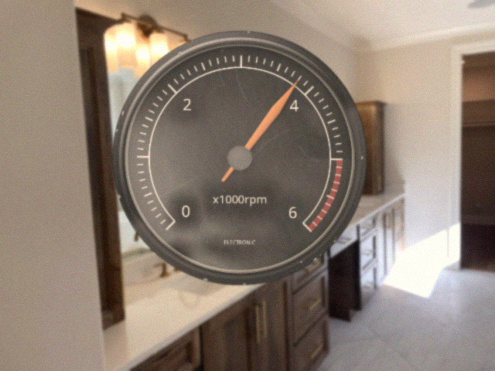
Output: **3800** rpm
